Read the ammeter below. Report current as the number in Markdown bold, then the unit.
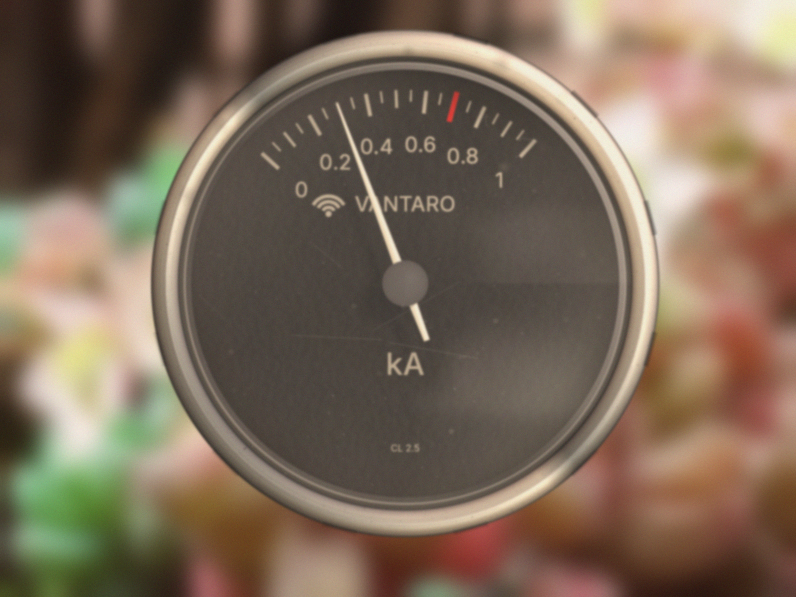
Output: **0.3** kA
